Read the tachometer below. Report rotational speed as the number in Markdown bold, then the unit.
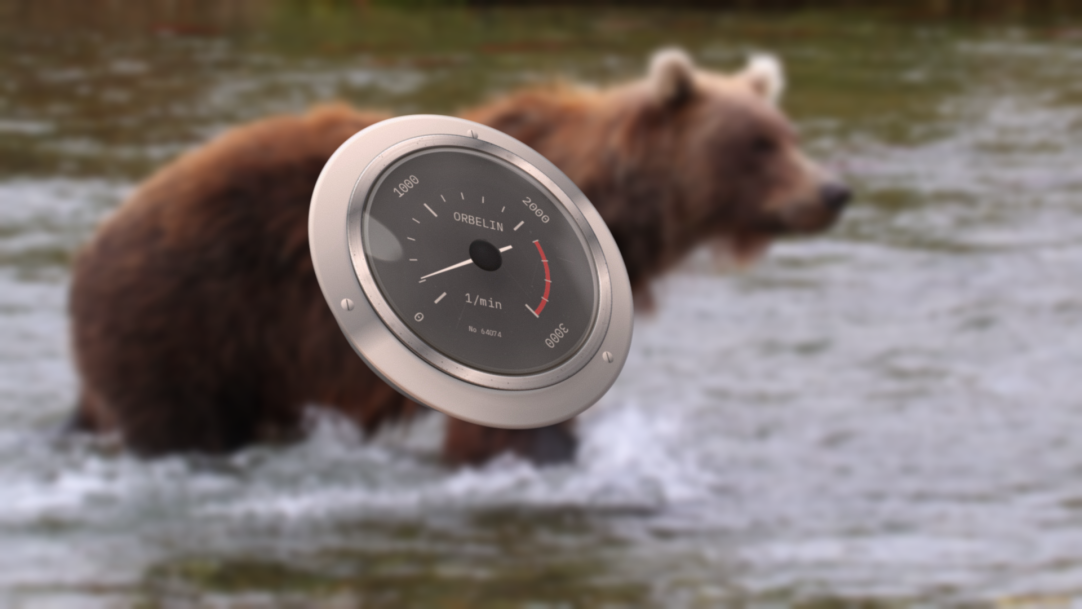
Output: **200** rpm
